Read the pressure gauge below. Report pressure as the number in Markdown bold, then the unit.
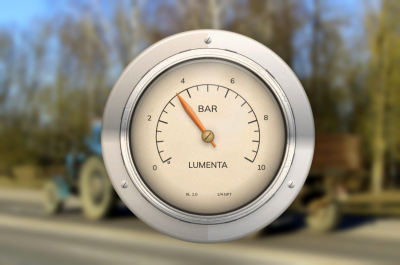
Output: **3.5** bar
